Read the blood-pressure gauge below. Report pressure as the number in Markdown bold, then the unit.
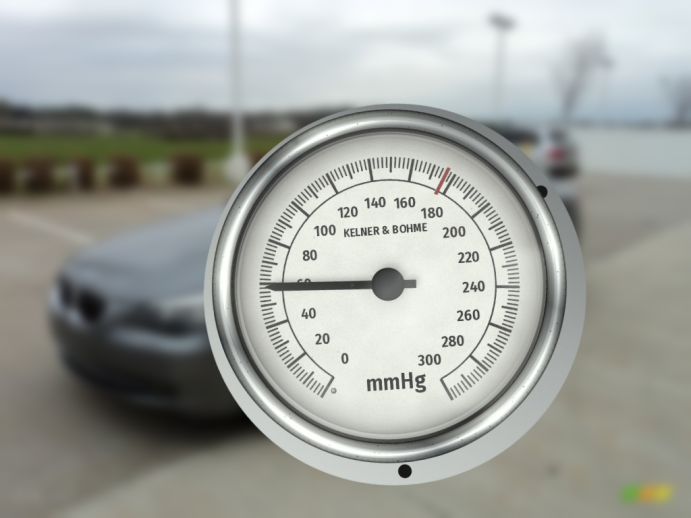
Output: **58** mmHg
